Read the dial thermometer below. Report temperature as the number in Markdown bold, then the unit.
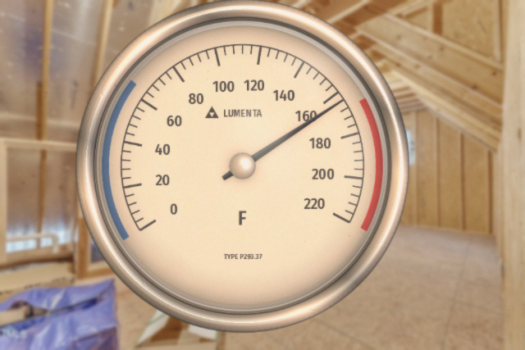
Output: **164** °F
